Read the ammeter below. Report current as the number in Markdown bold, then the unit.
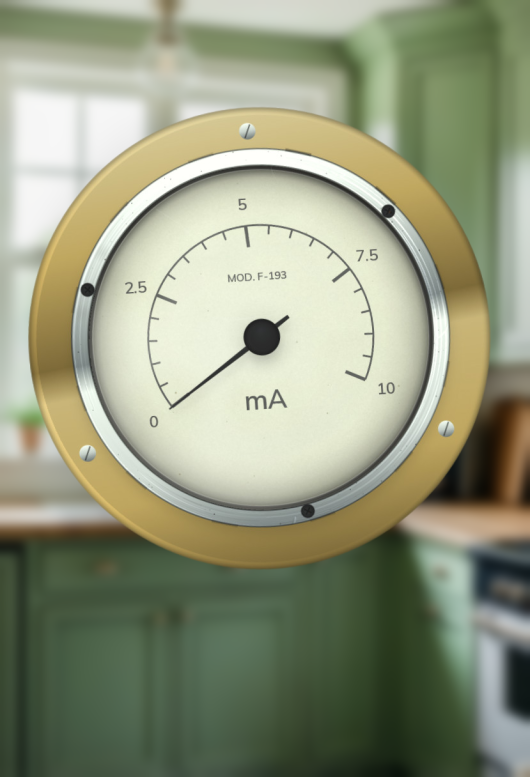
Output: **0** mA
